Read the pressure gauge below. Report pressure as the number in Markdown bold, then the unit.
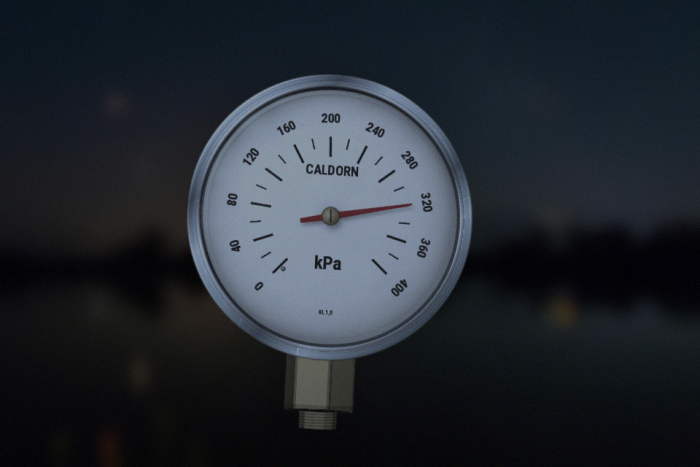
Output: **320** kPa
